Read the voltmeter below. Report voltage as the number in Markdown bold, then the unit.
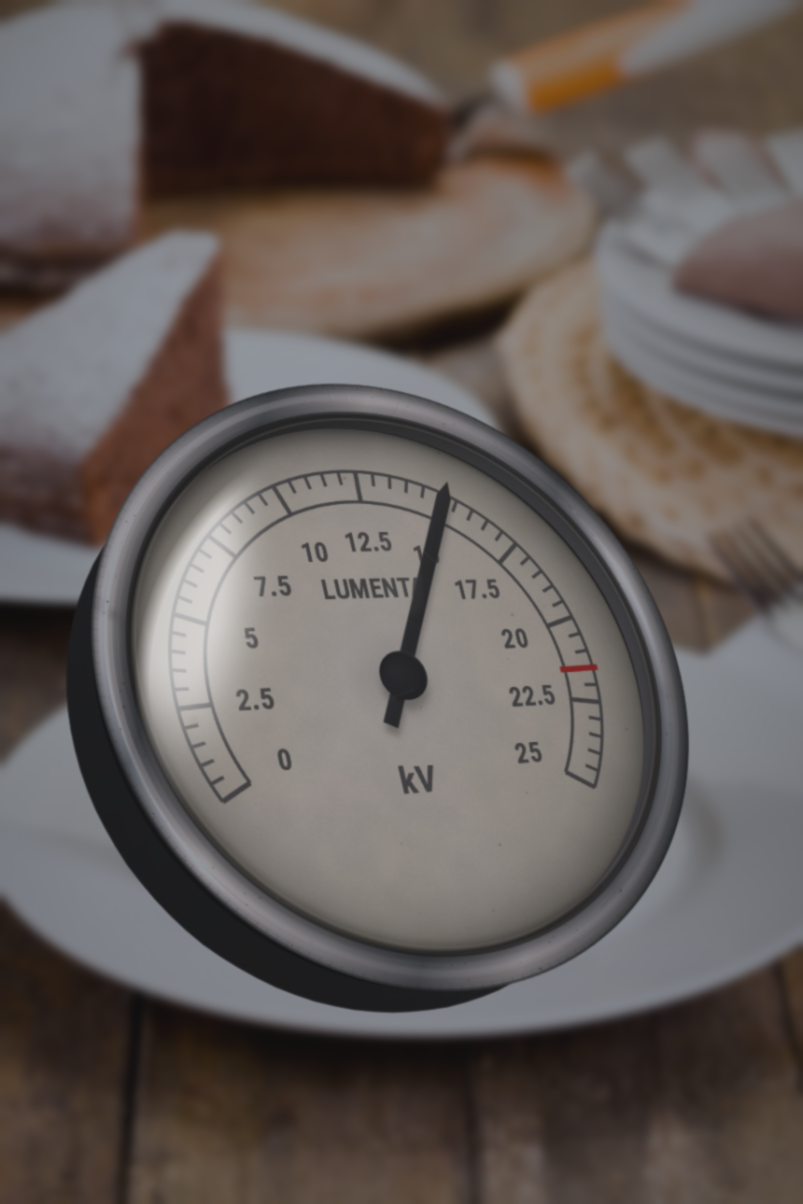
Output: **15** kV
